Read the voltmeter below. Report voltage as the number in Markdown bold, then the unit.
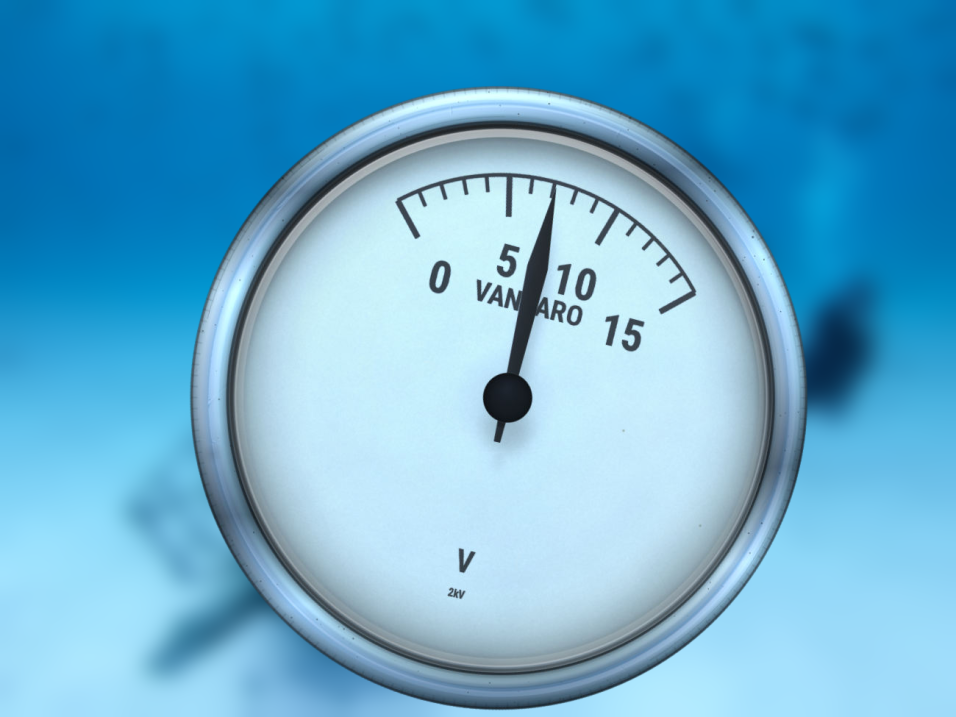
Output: **7** V
